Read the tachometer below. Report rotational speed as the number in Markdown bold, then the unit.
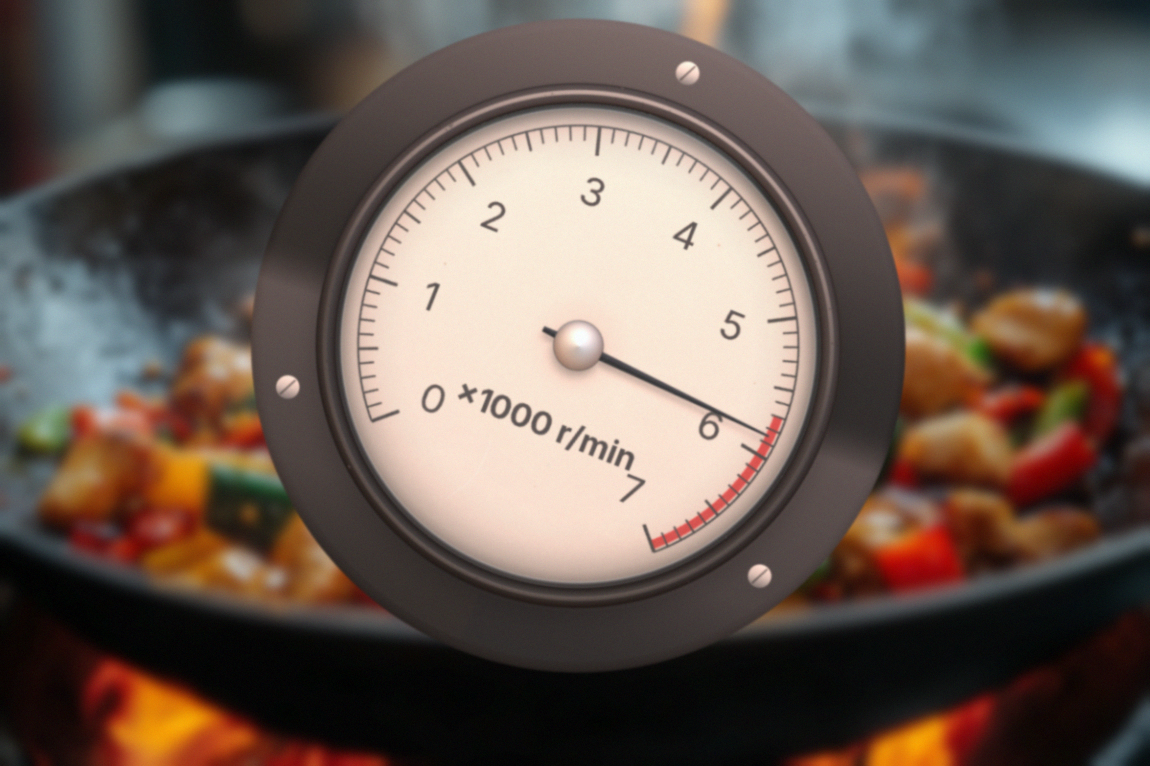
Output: **5850** rpm
